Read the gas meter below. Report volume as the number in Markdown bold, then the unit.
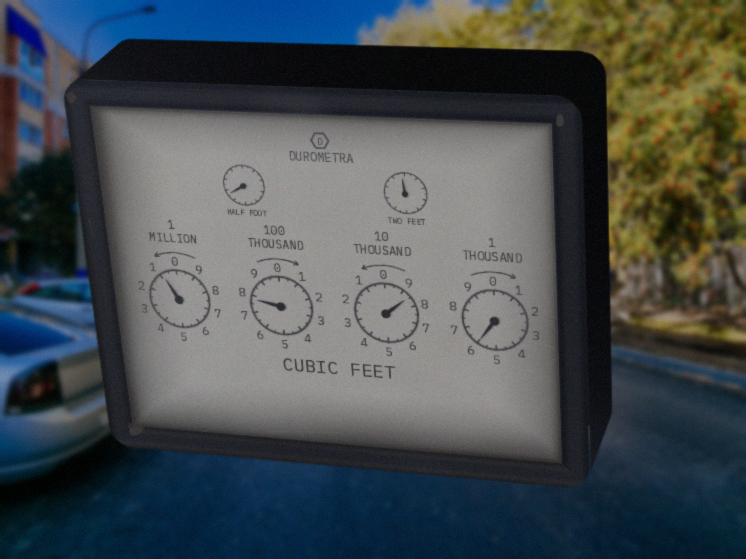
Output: **78600** ft³
